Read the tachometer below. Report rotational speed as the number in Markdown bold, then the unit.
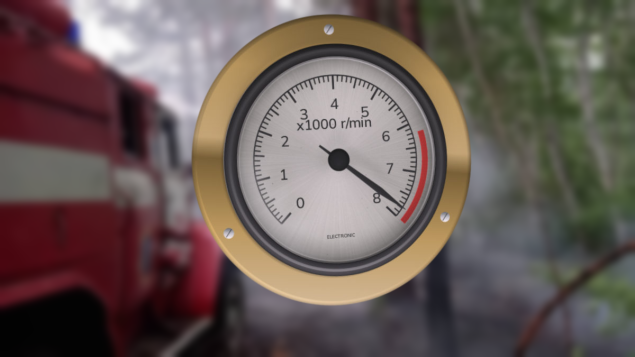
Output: **7800** rpm
